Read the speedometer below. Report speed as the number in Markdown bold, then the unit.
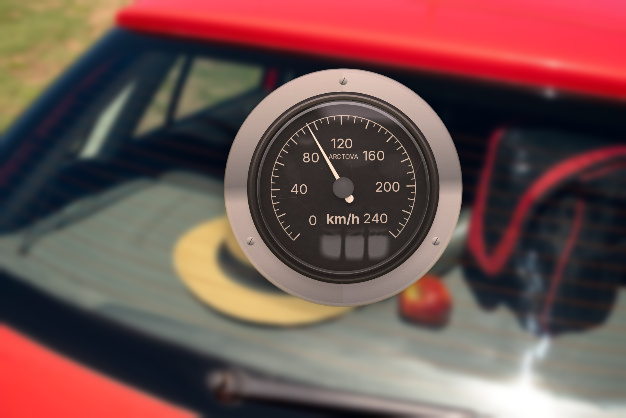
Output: **95** km/h
